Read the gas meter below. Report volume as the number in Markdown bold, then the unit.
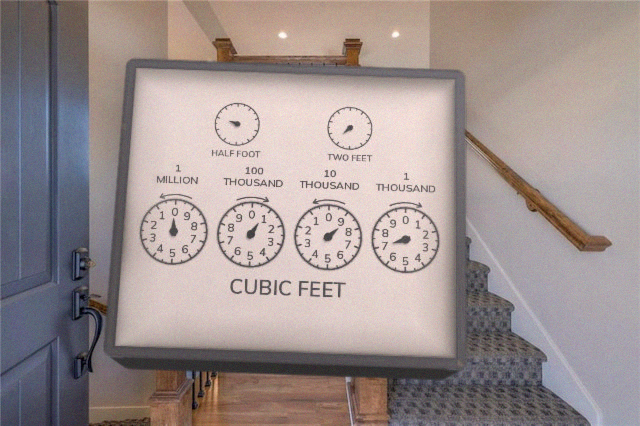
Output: **8700** ft³
